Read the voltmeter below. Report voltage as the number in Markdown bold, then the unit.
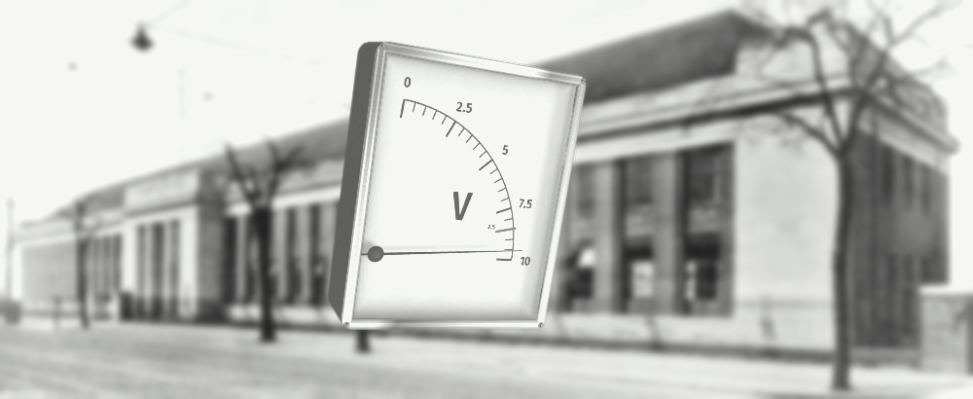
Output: **9.5** V
